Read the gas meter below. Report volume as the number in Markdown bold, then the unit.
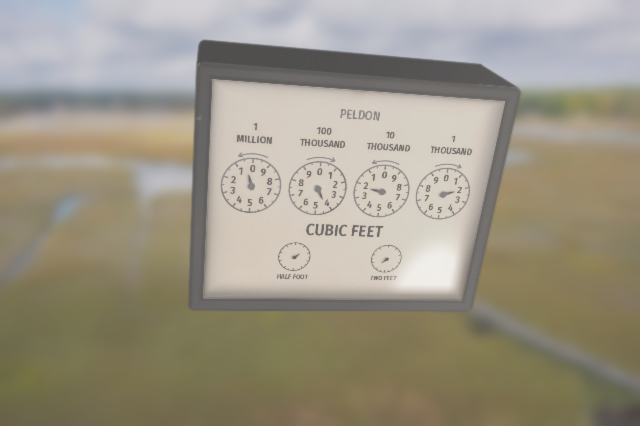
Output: **42200** ft³
